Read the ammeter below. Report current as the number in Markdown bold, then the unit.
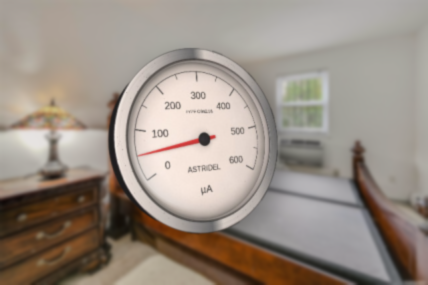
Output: **50** µA
